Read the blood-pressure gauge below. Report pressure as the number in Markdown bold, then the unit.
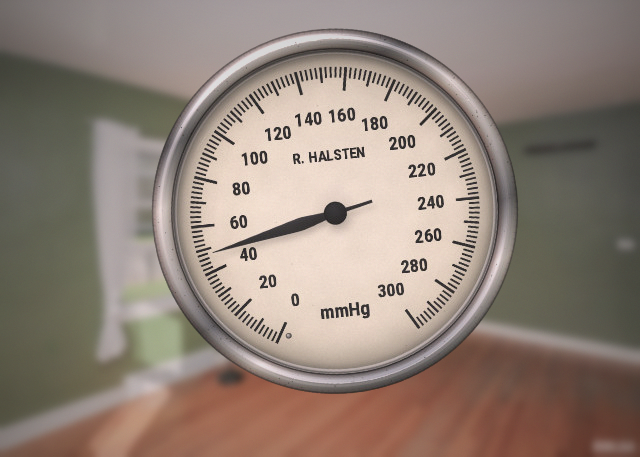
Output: **48** mmHg
